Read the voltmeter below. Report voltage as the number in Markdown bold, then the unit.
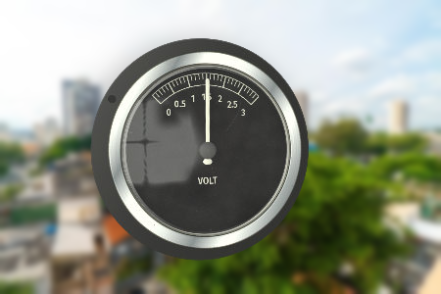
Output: **1.5** V
